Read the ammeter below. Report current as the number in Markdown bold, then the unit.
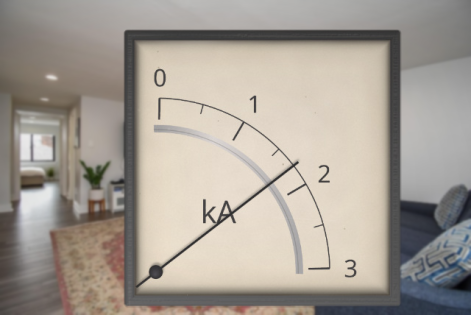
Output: **1.75** kA
